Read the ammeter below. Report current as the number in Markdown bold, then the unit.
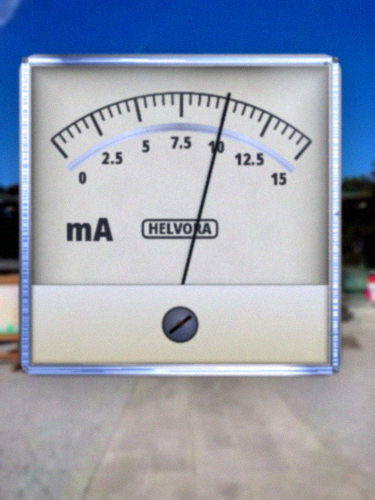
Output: **10** mA
